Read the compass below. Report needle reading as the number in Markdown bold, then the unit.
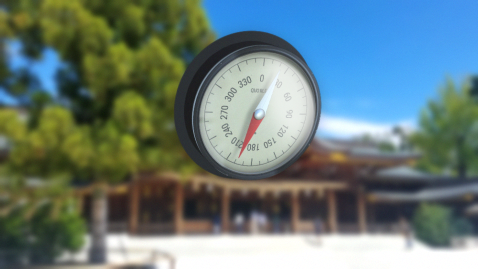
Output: **200** °
